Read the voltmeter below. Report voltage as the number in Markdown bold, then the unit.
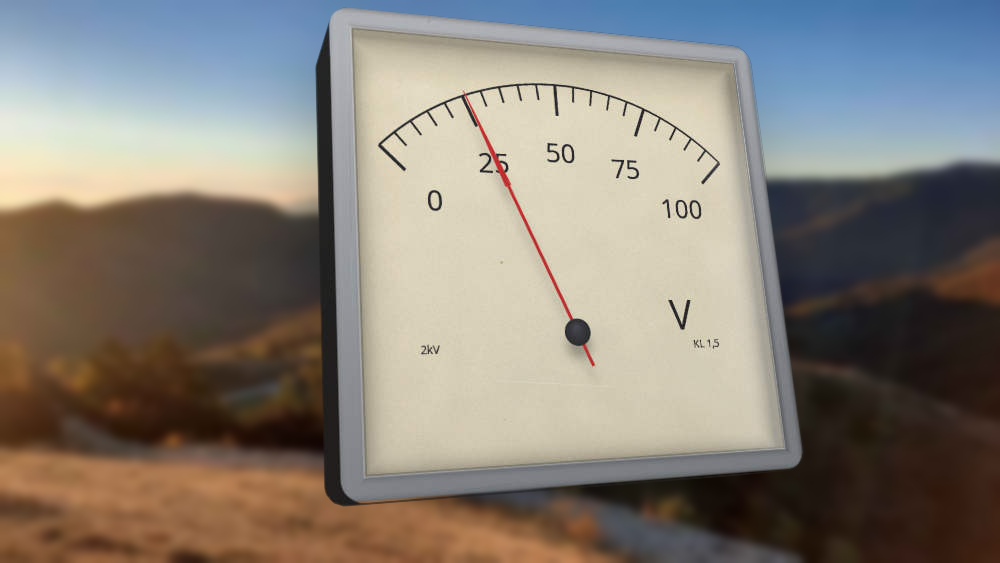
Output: **25** V
